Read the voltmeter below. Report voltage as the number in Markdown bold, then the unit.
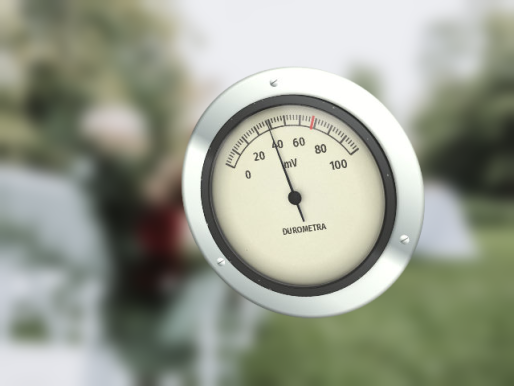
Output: **40** mV
